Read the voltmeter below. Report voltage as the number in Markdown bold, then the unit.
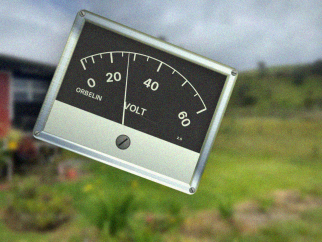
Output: **27.5** V
